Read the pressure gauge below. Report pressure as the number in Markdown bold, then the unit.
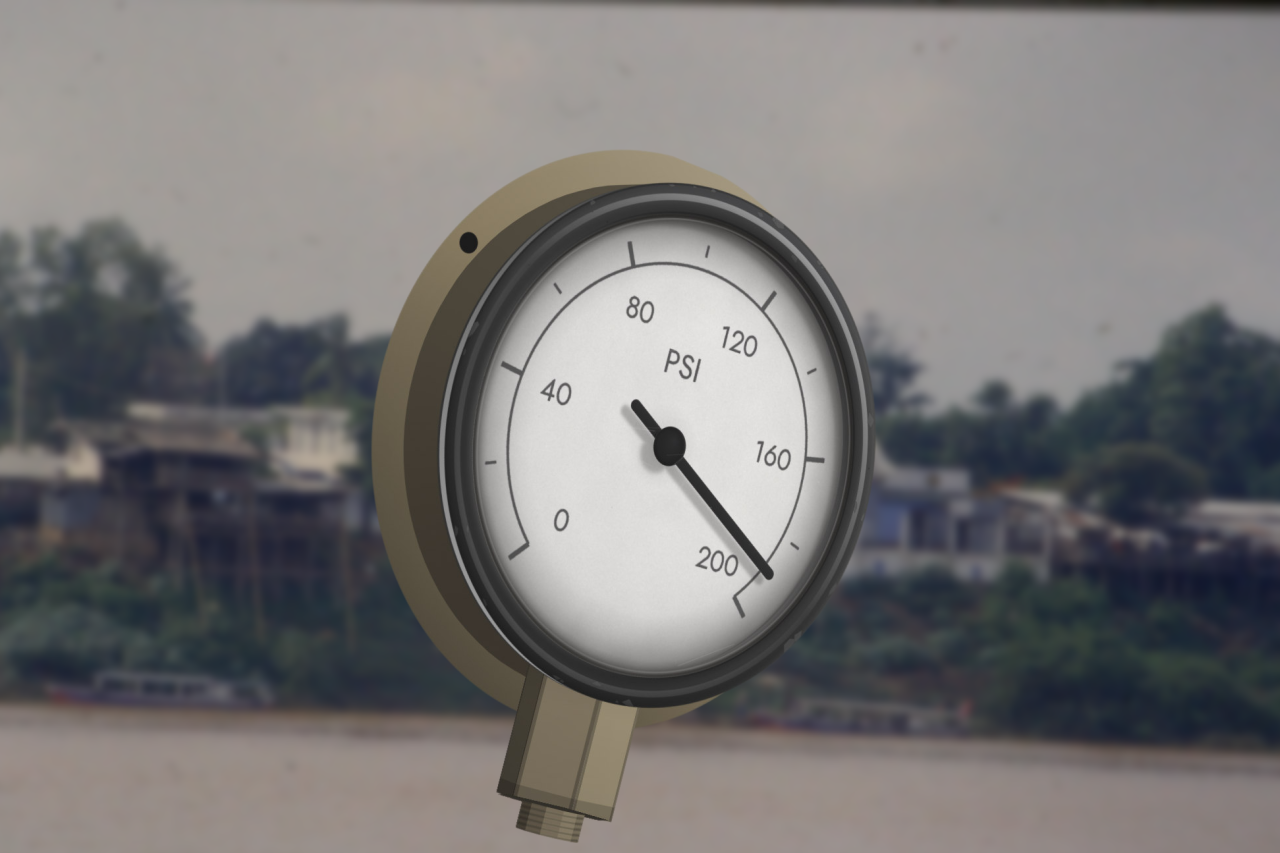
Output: **190** psi
